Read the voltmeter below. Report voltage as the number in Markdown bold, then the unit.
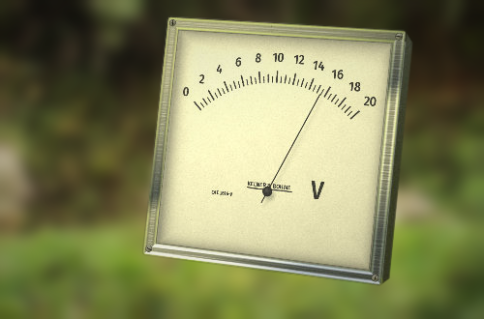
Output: **15.5** V
